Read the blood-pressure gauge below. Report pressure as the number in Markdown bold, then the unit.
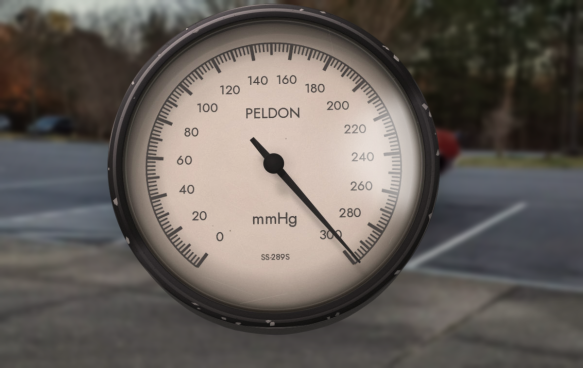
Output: **298** mmHg
